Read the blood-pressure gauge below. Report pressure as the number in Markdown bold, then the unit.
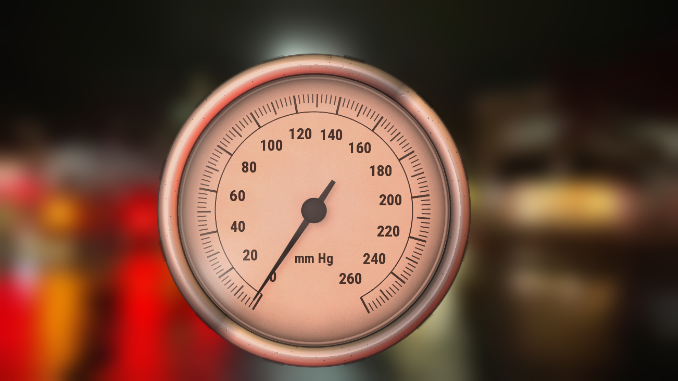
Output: **2** mmHg
